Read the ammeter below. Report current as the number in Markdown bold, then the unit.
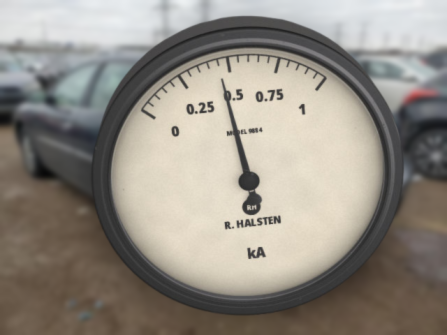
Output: **0.45** kA
